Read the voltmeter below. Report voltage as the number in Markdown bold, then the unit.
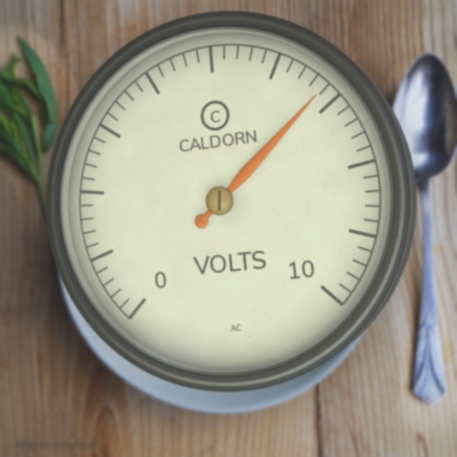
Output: **6.8** V
